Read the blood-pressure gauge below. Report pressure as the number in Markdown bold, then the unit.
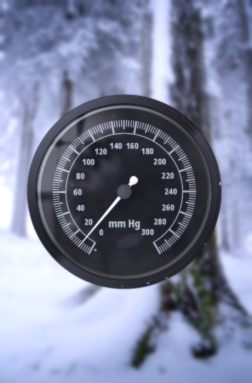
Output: **10** mmHg
